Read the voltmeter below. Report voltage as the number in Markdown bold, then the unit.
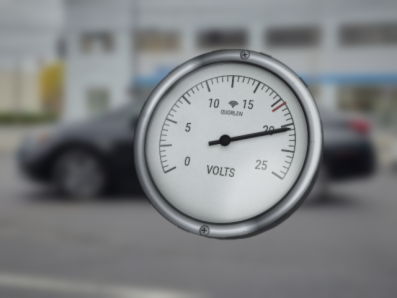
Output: **20.5** V
